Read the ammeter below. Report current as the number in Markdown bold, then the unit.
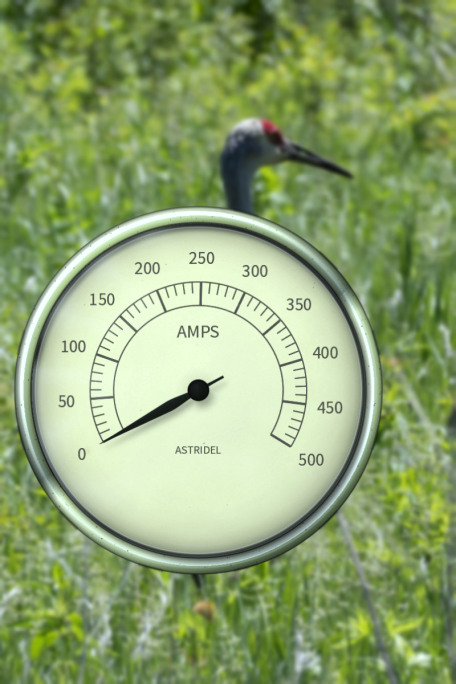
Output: **0** A
